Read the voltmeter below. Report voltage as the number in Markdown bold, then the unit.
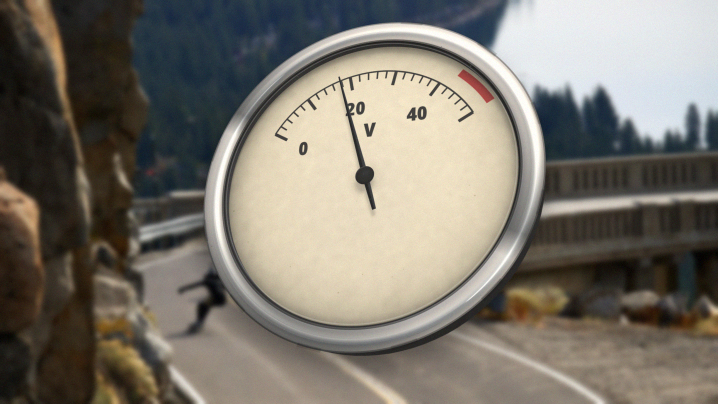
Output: **18** V
